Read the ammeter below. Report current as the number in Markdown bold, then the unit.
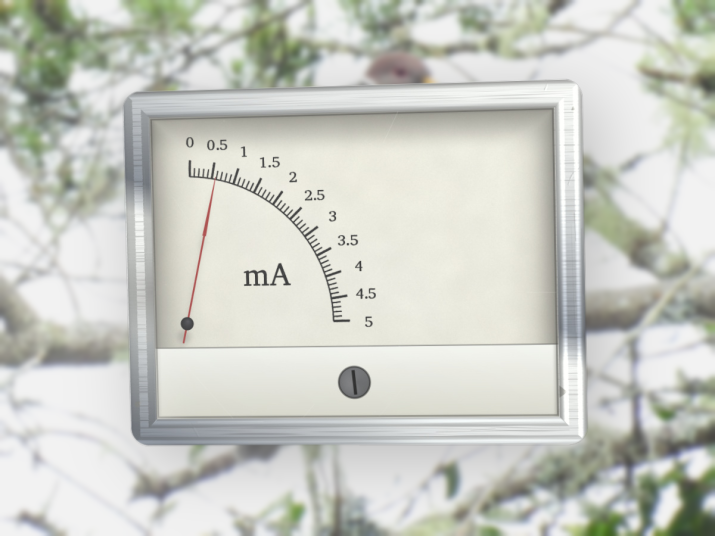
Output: **0.6** mA
